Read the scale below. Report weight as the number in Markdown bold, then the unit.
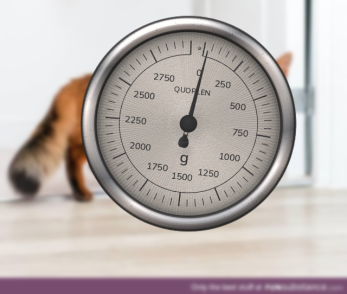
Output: **25** g
